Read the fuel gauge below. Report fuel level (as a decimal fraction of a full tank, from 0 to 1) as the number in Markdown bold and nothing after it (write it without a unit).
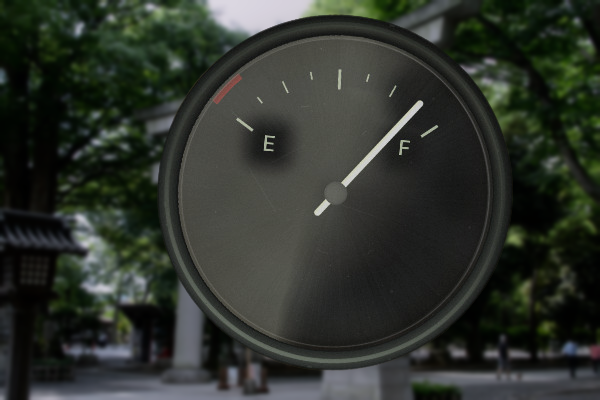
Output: **0.875**
